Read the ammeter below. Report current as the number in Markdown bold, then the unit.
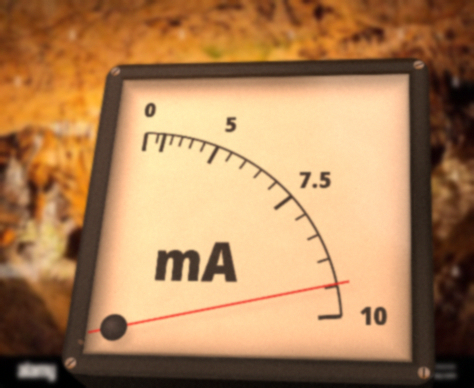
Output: **9.5** mA
